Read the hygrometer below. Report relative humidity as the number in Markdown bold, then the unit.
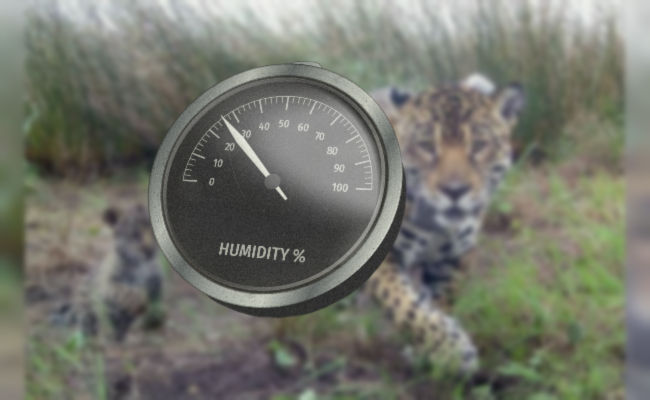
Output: **26** %
